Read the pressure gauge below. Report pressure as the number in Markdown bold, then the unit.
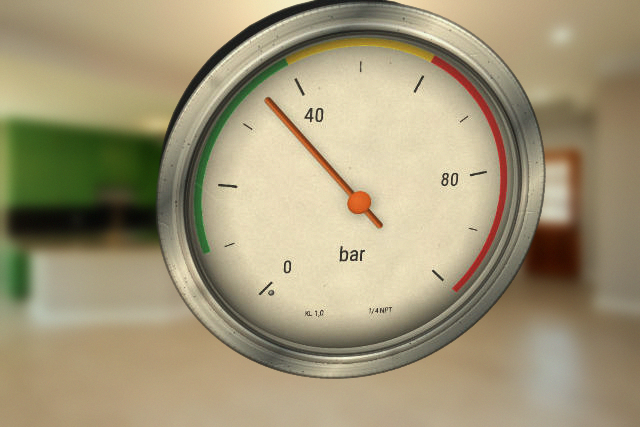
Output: **35** bar
